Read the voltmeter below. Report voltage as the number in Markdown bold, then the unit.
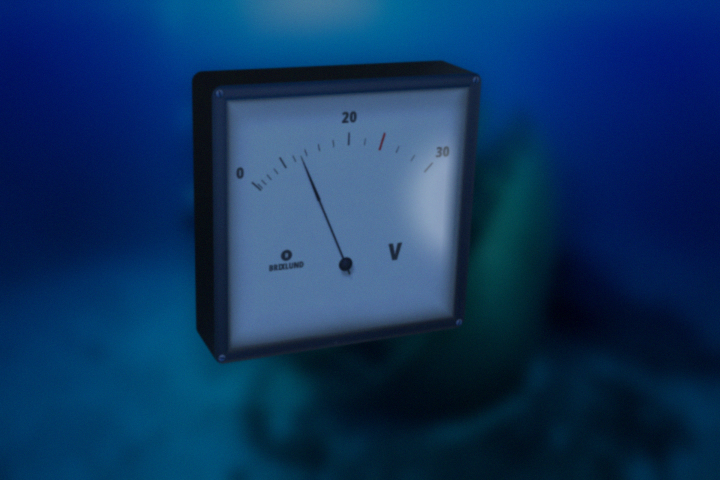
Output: **13** V
